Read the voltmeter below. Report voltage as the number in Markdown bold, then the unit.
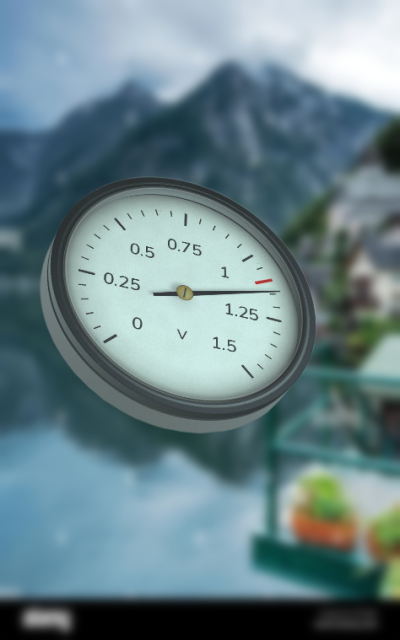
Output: **1.15** V
